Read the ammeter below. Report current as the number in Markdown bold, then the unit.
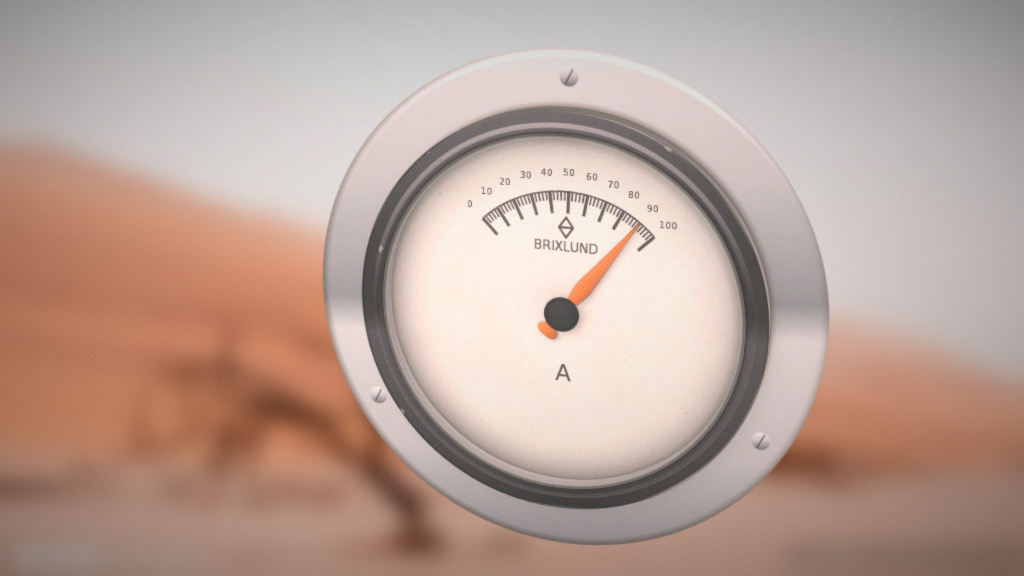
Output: **90** A
